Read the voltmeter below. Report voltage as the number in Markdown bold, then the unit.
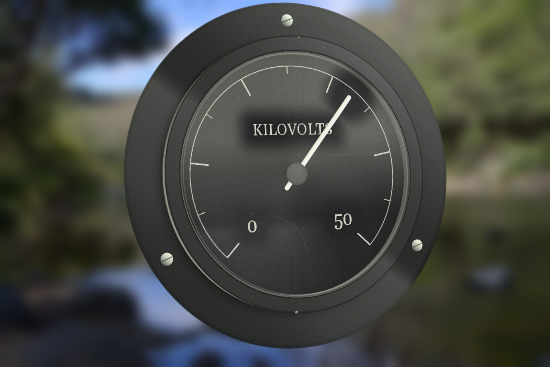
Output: **32.5** kV
